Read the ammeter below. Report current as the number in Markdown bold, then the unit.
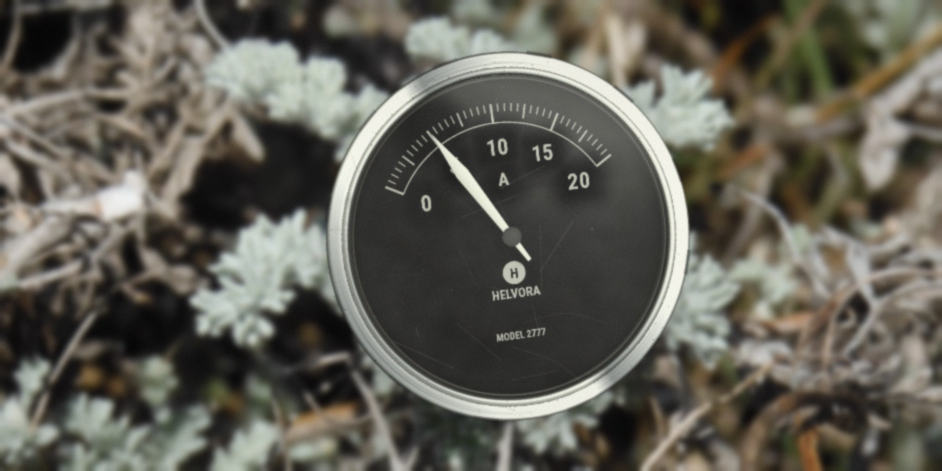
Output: **5** A
